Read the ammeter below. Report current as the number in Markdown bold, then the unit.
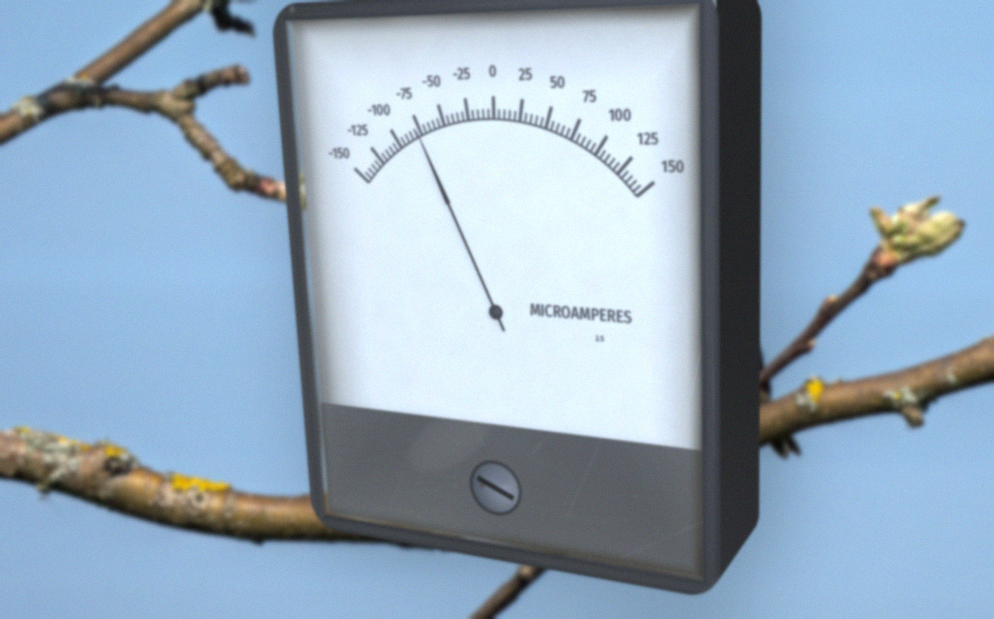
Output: **-75** µA
